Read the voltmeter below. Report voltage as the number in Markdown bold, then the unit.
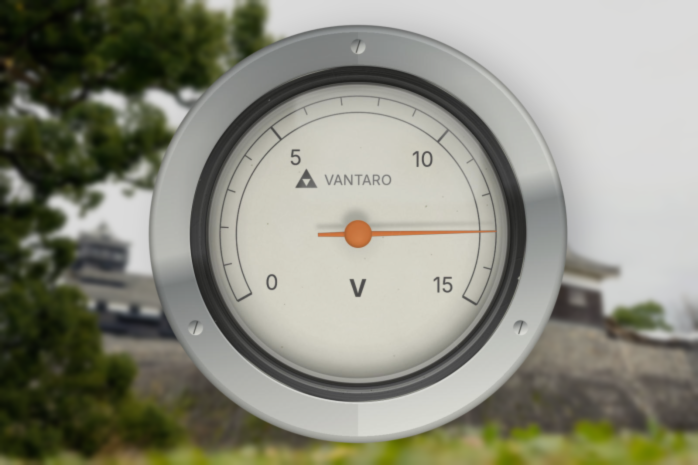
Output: **13** V
